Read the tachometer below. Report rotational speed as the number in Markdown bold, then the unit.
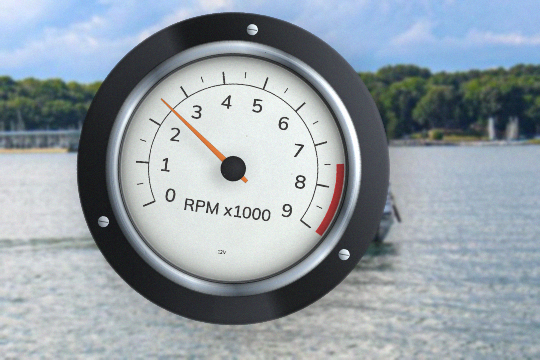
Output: **2500** rpm
